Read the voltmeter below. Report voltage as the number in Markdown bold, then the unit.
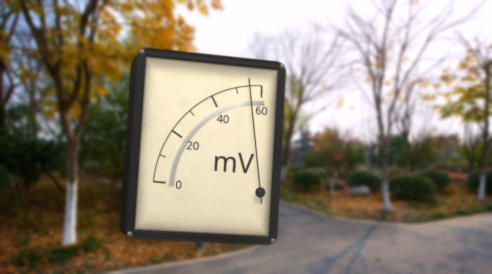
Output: **55** mV
